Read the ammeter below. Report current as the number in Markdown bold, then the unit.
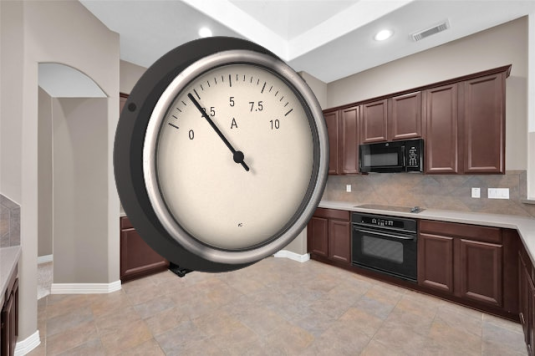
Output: **2** A
